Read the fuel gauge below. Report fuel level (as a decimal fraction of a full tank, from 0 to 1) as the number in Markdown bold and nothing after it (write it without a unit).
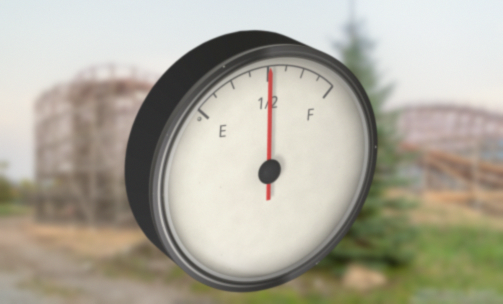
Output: **0.5**
